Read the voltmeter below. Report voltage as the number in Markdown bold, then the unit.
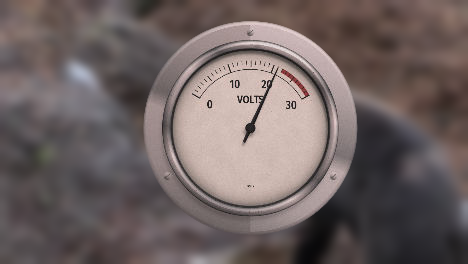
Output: **21** V
